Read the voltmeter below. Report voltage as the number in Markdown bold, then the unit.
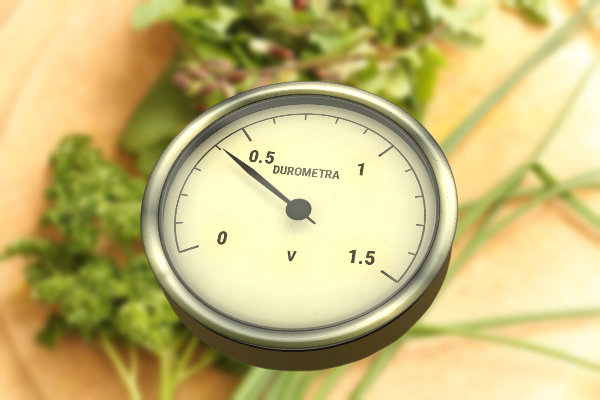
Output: **0.4** V
